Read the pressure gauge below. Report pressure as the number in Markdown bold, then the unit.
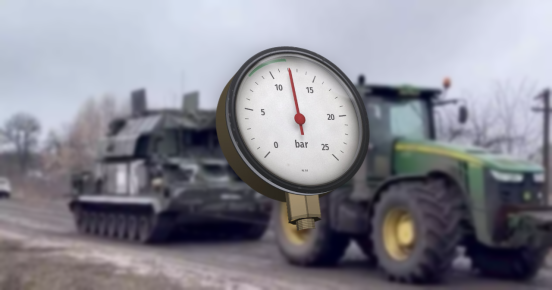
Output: **12** bar
